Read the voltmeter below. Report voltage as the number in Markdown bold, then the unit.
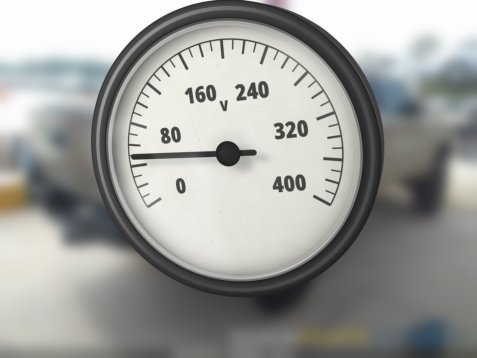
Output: **50** V
